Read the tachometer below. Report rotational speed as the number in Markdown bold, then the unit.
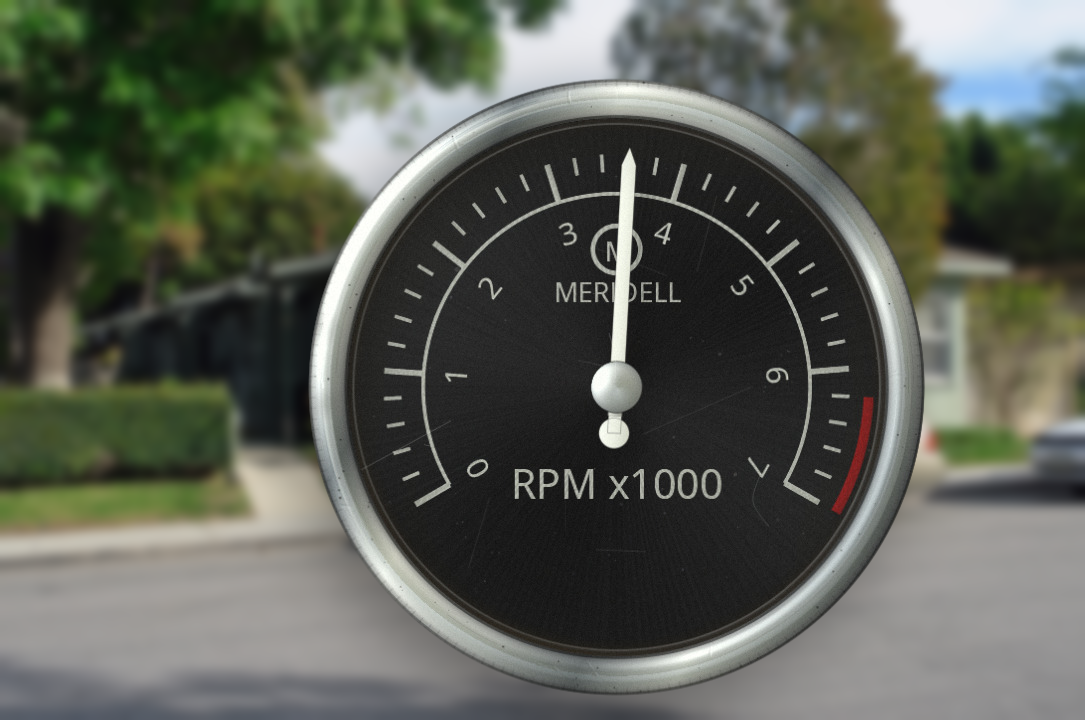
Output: **3600** rpm
